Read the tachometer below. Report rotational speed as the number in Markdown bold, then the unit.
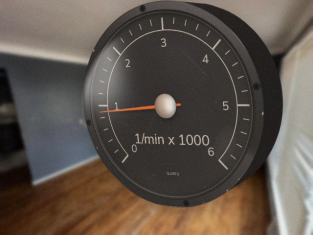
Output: **900** rpm
